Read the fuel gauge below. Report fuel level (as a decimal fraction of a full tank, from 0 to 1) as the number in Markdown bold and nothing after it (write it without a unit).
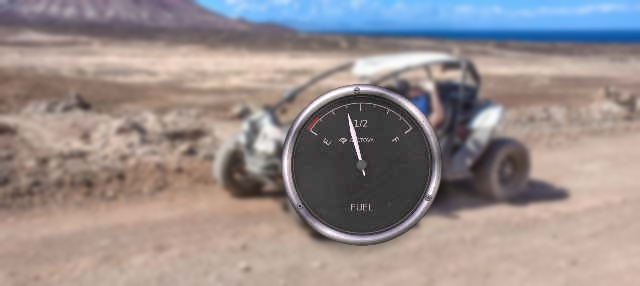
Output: **0.375**
